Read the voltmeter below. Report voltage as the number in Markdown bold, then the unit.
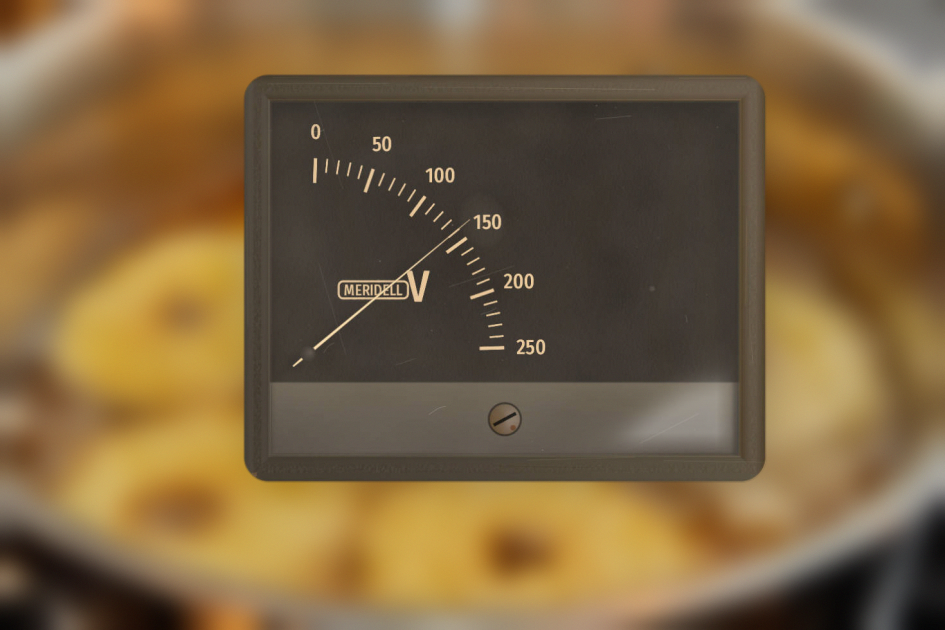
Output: **140** V
